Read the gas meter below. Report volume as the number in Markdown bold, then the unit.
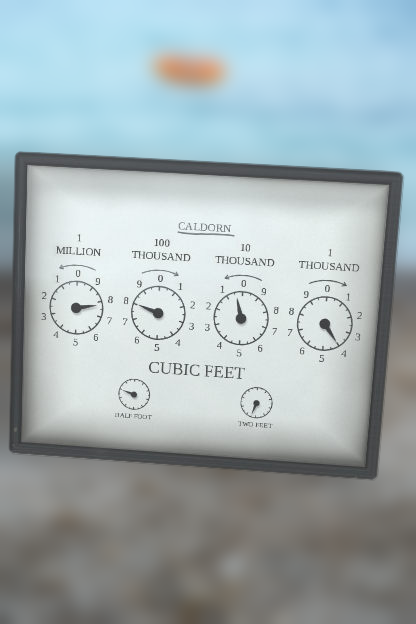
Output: **780400** ft³
